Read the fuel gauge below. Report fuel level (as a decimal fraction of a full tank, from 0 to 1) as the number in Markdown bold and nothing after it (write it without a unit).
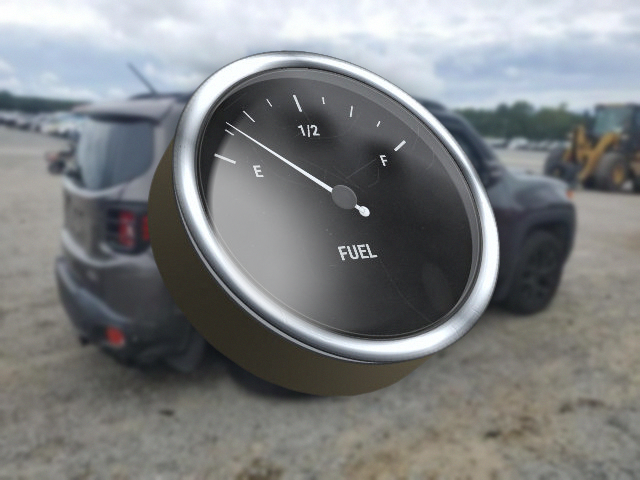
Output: **0.125**
